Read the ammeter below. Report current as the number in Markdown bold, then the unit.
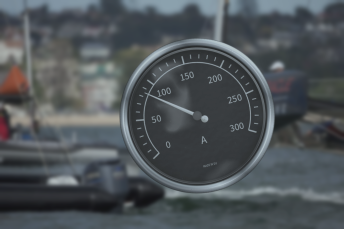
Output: **85** A
